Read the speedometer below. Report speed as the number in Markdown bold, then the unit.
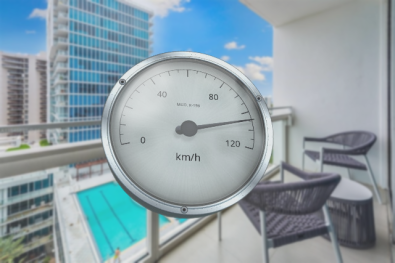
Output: **105** km/h
